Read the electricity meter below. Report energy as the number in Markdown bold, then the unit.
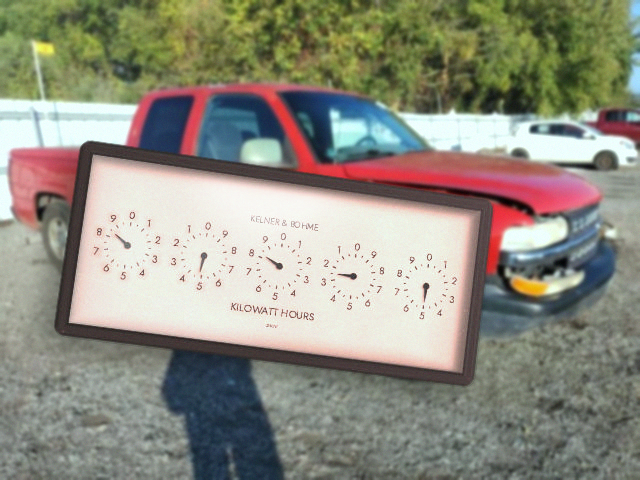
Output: **84825** kWh
